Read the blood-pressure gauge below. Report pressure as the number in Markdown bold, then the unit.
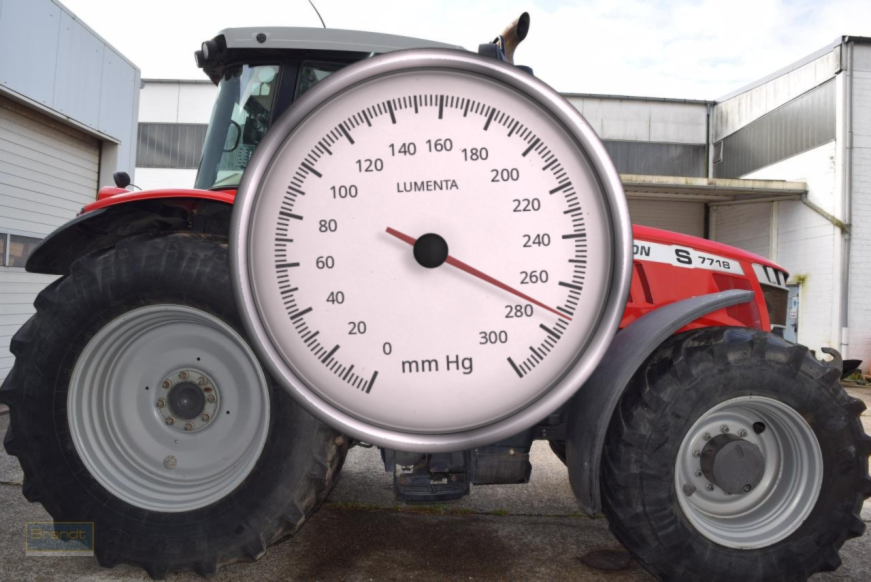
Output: **272** mmHg
